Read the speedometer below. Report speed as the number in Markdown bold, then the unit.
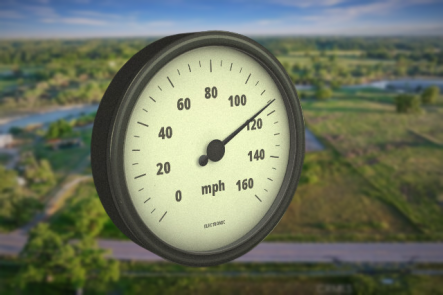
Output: **115** mph
